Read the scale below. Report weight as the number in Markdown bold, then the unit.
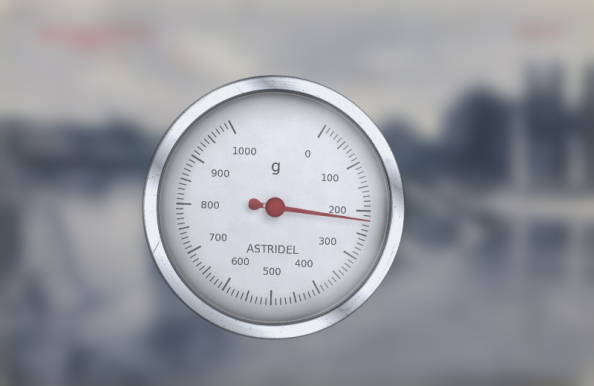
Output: **220** g
